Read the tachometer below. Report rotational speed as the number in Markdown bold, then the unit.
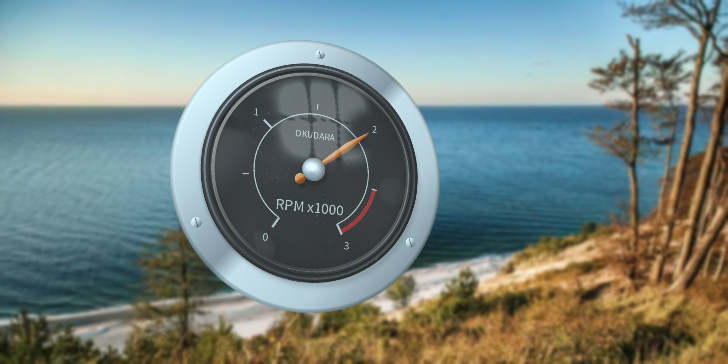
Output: **2000** rpm
